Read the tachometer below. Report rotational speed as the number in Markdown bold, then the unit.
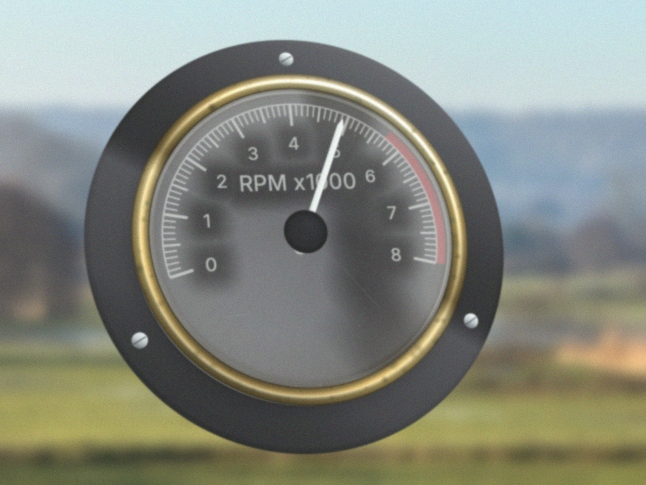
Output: **4900** rpm
